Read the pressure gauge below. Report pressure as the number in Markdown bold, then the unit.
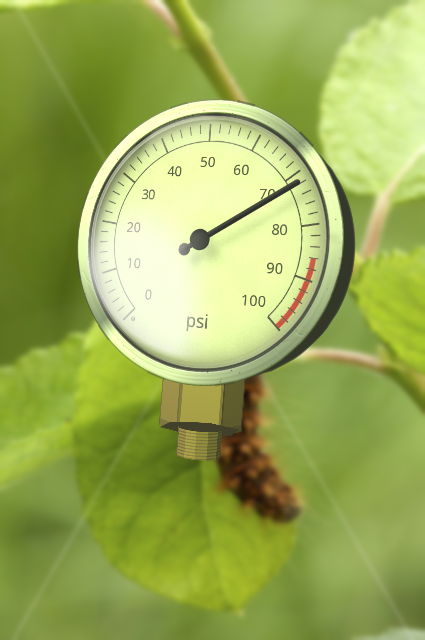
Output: **72** psi
